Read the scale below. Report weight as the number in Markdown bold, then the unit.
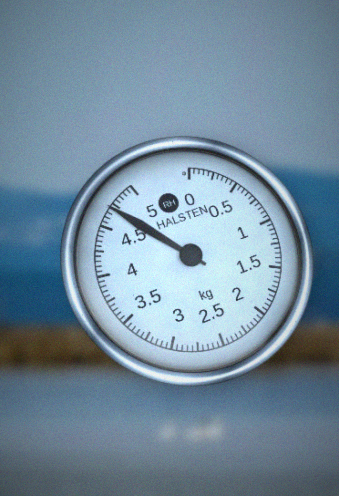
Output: **4.7** kg
